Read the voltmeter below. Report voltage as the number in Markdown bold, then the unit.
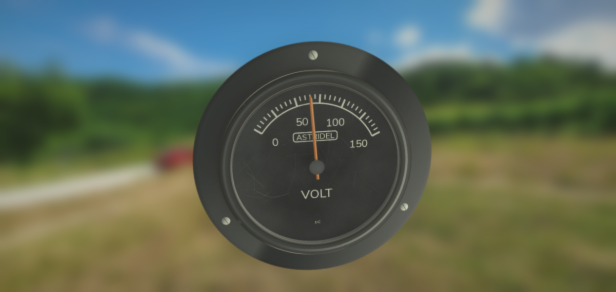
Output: **65** V
